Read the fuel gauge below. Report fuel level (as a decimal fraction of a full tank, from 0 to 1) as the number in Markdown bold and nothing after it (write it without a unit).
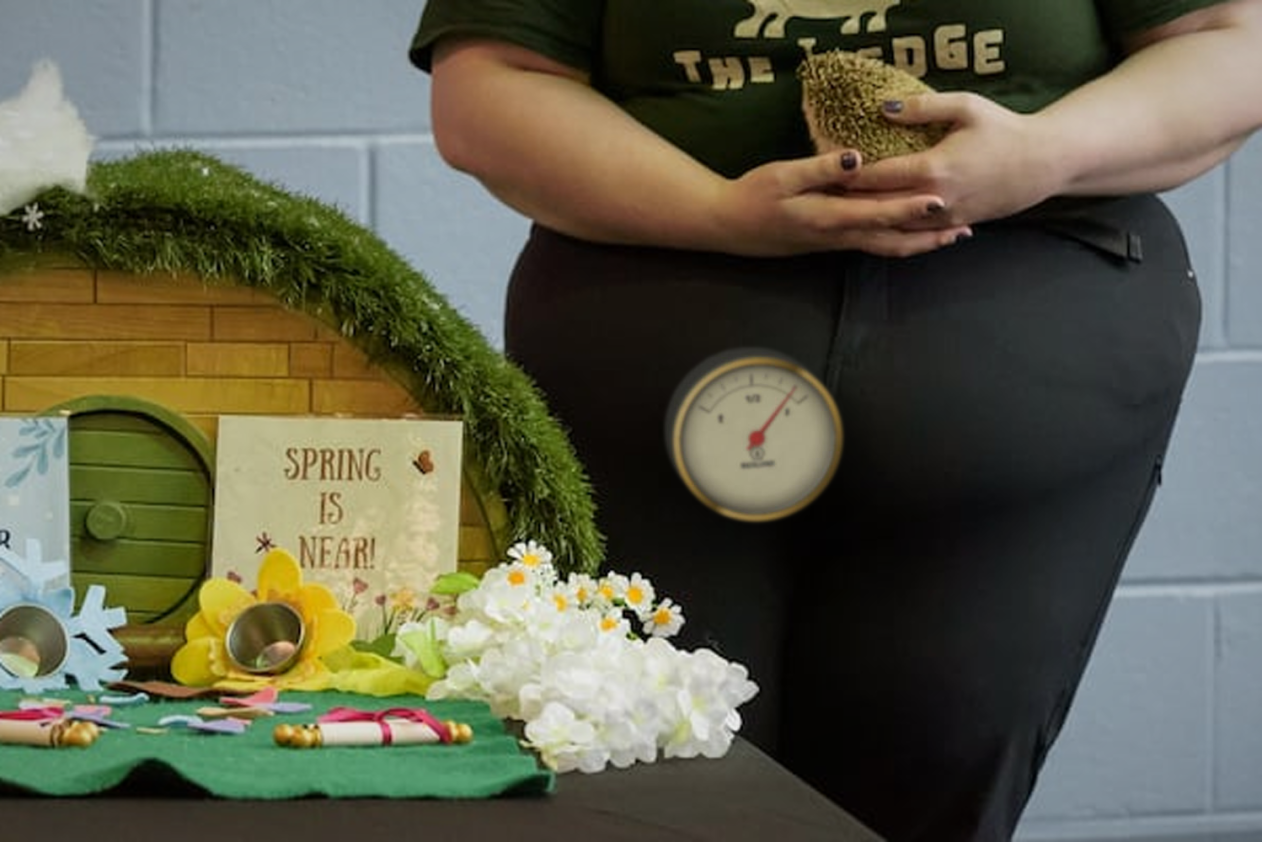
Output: **0.875**
